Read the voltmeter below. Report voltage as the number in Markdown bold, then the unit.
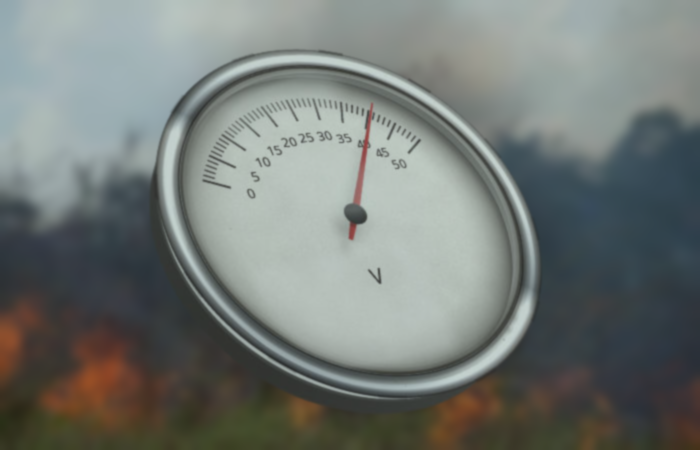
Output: **40** V
